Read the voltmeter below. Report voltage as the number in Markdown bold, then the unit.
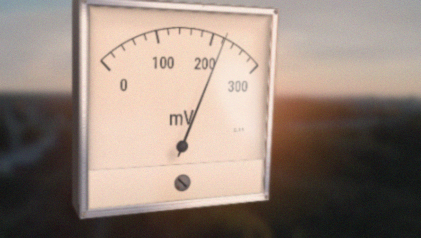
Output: **220** mV
